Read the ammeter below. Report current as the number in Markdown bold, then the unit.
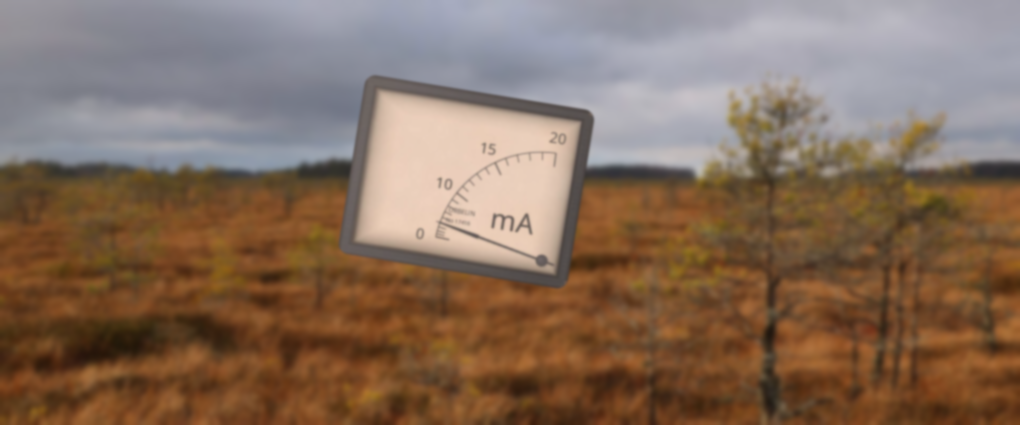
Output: **5** mA
